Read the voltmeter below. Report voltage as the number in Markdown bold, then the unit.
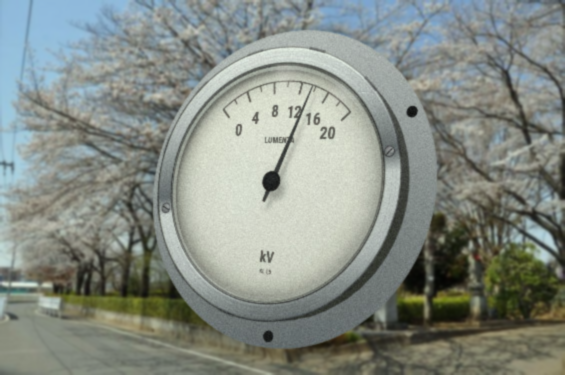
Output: **14** kV
